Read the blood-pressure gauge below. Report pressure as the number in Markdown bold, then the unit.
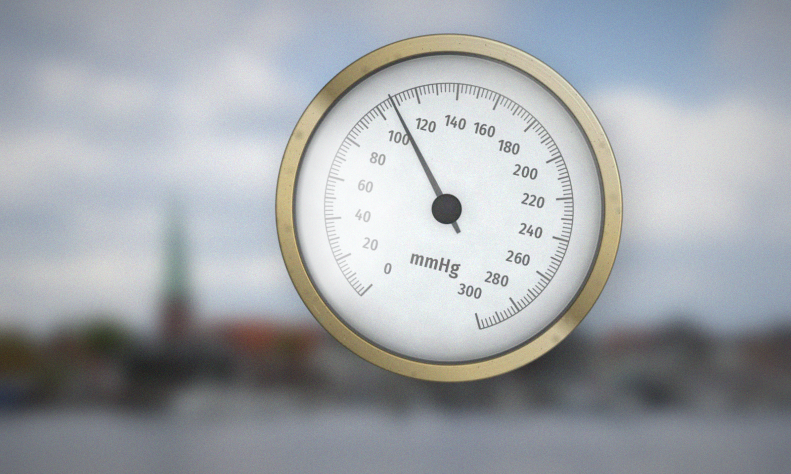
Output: **108** mmHg
